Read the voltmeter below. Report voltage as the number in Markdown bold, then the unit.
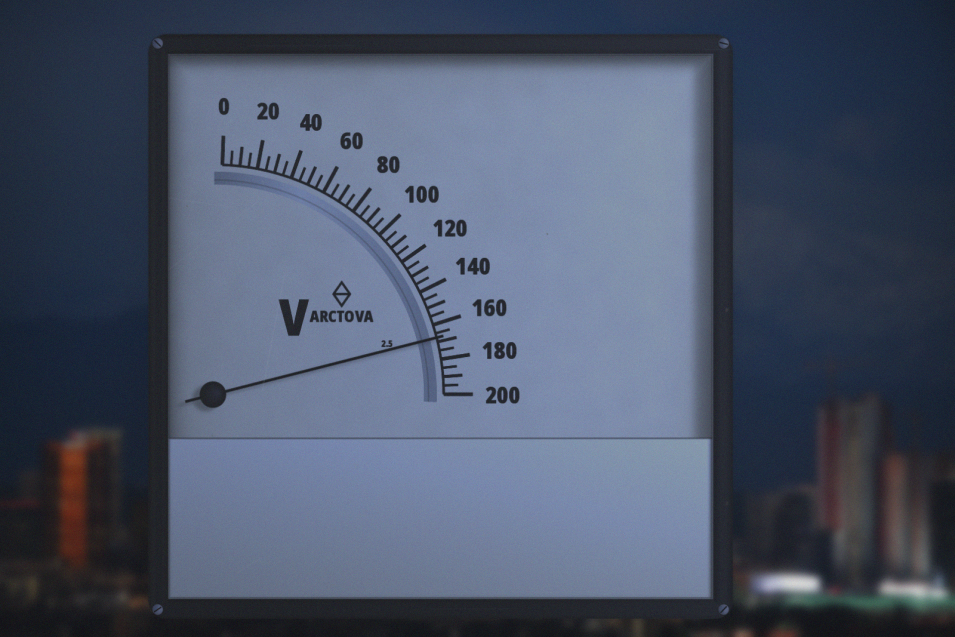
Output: **167.5** V
